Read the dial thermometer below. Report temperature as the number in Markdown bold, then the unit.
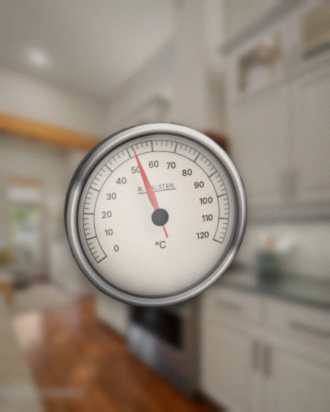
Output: **52** °C
